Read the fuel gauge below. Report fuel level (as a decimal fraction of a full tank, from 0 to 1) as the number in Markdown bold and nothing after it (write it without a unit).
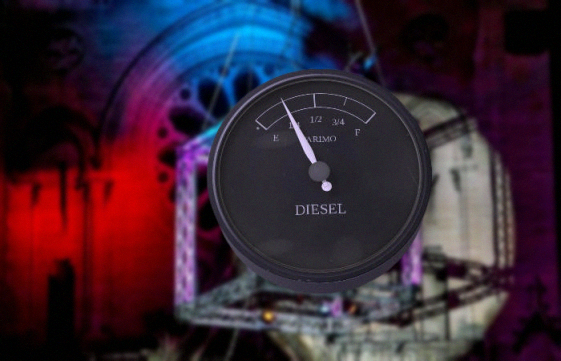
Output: **0.25**
